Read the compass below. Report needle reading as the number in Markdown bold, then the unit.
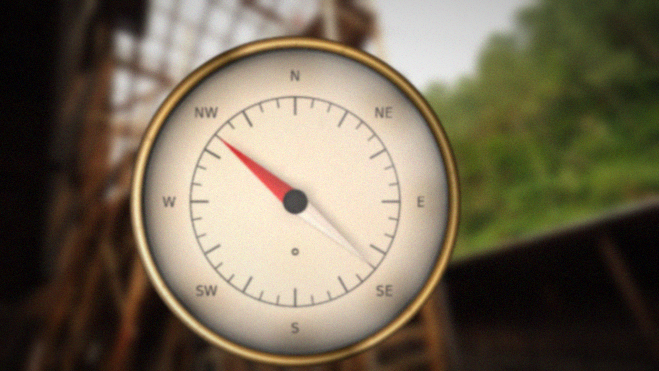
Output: **310** °
